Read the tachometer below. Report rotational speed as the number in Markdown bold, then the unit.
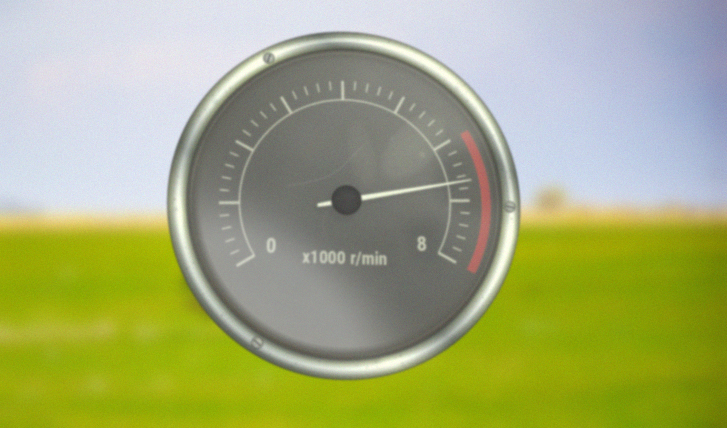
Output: **6700** rpm
